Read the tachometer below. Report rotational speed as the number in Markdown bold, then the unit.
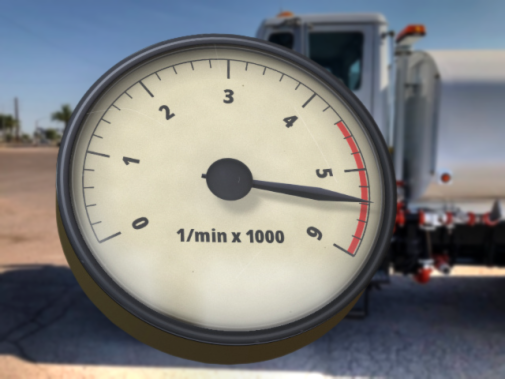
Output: **5400** rpm
